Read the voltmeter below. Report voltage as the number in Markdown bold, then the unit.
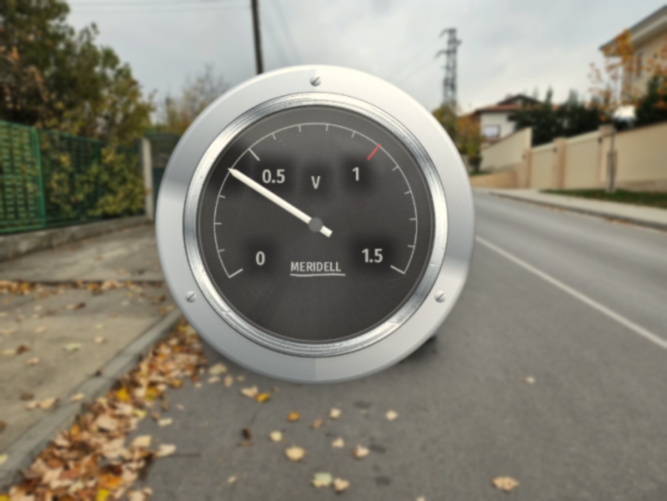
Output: **0.4** V
